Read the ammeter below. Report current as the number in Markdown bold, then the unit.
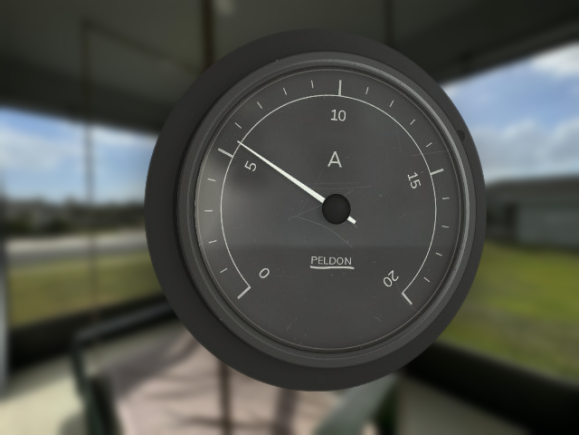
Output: **5.5** A
